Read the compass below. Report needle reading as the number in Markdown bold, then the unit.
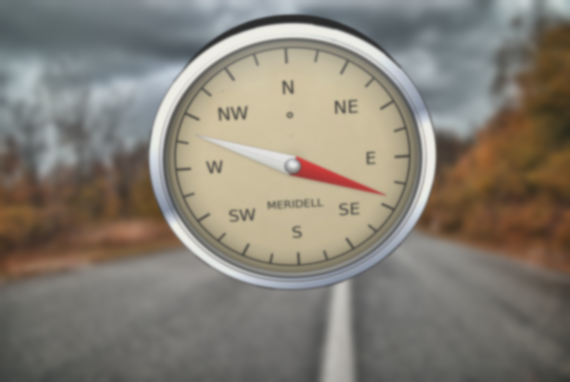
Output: **112.5** °
